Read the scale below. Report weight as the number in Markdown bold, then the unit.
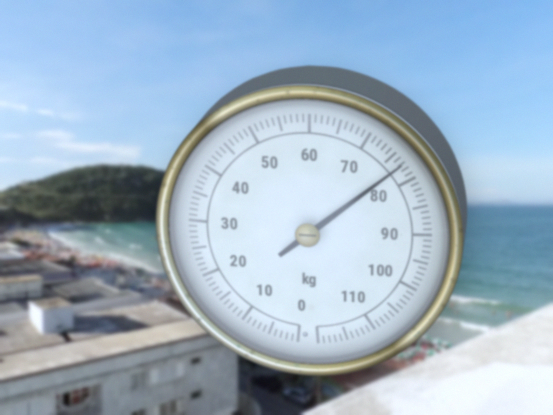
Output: **77** kg
